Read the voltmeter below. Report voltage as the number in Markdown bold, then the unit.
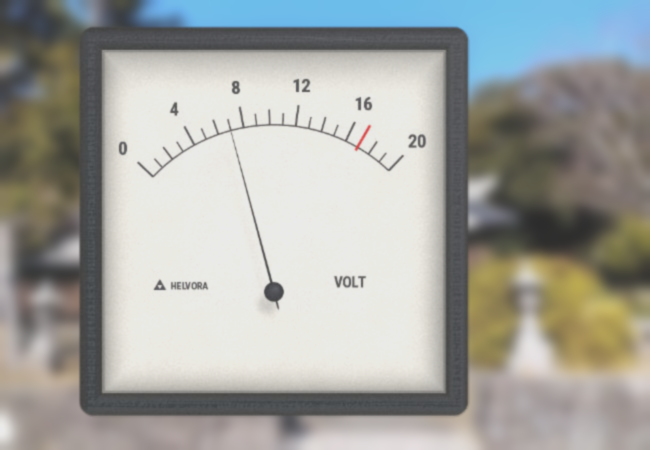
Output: **7** V
